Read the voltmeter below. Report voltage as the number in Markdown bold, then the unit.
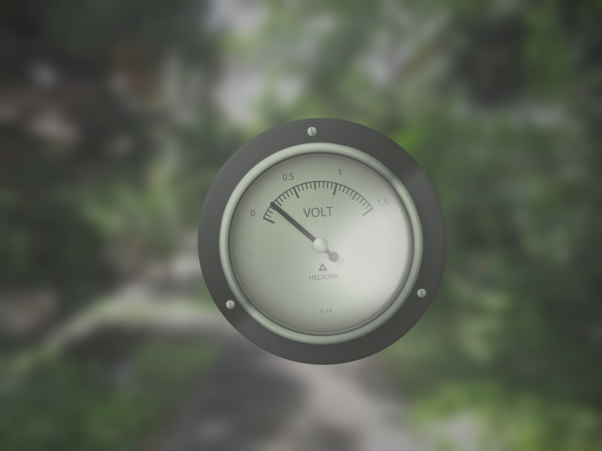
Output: **0.2** V
